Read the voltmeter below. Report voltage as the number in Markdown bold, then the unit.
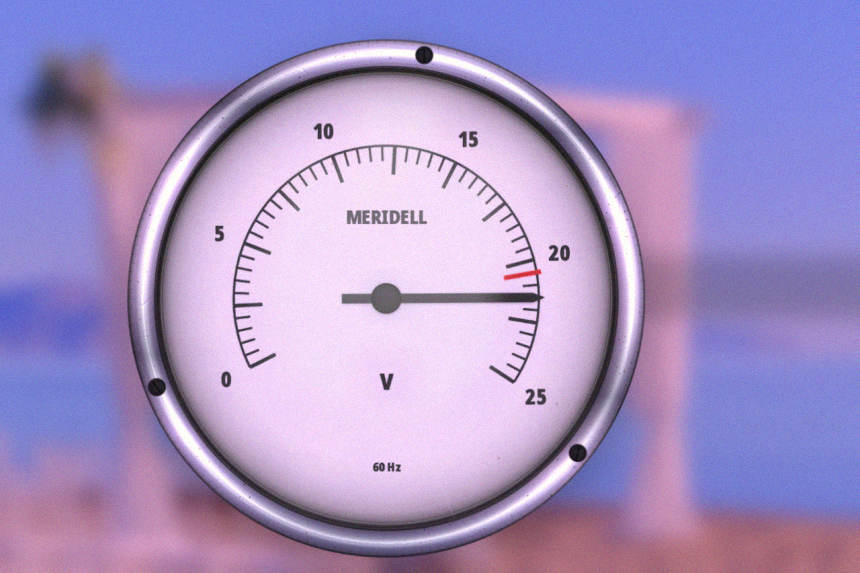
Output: **21.5** V
